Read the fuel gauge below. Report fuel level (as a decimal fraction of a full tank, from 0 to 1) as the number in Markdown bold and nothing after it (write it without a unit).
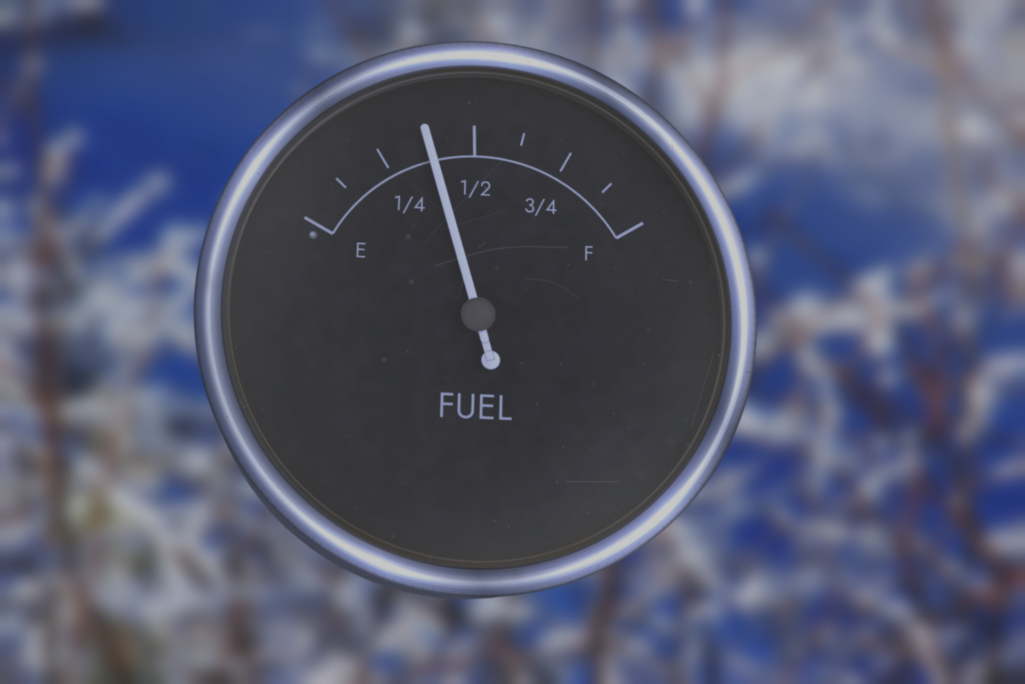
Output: **0.375**
